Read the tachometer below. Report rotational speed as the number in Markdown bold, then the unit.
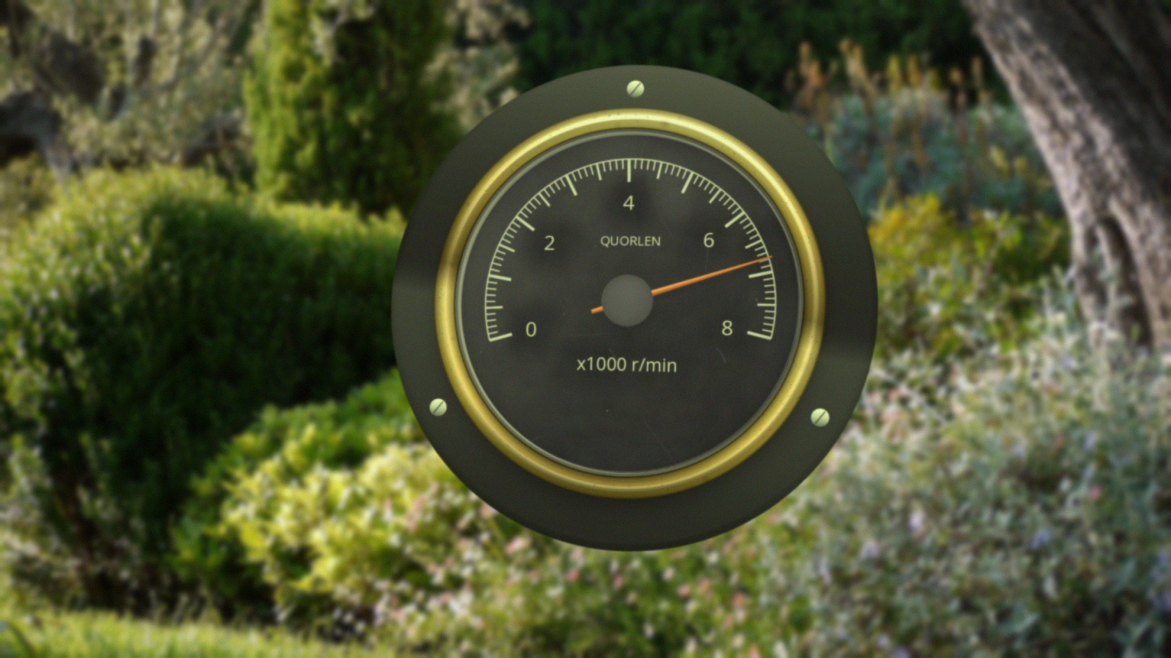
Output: **6800** rpm
